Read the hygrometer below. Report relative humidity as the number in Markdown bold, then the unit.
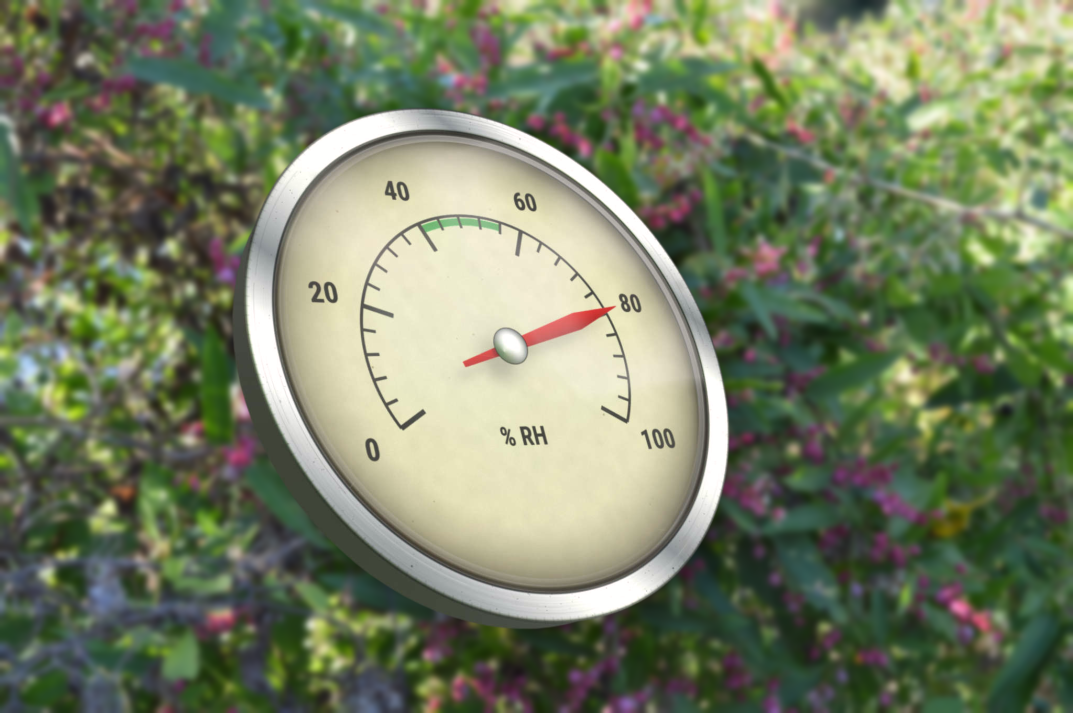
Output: **80** %
